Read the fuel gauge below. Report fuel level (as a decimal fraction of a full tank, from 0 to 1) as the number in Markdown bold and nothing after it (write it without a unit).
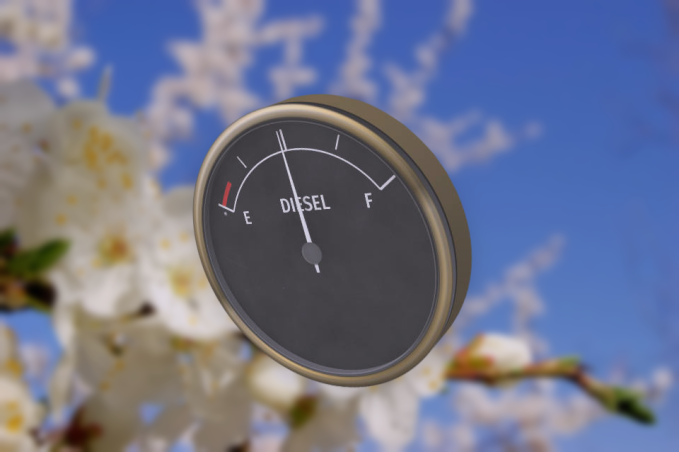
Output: **0.5**
